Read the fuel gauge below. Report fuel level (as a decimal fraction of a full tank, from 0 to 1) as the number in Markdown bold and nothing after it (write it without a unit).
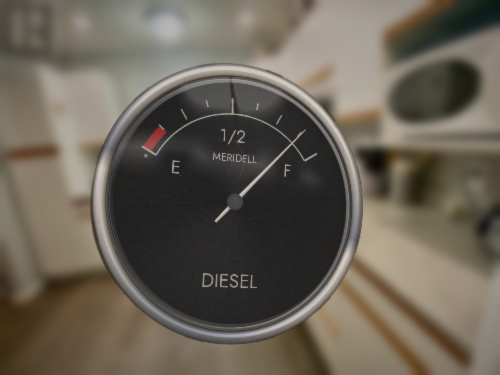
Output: **0.875**
